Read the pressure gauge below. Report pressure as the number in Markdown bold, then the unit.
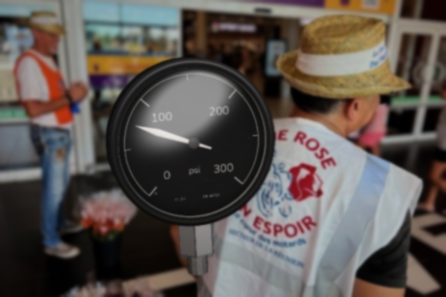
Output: **75** psi
